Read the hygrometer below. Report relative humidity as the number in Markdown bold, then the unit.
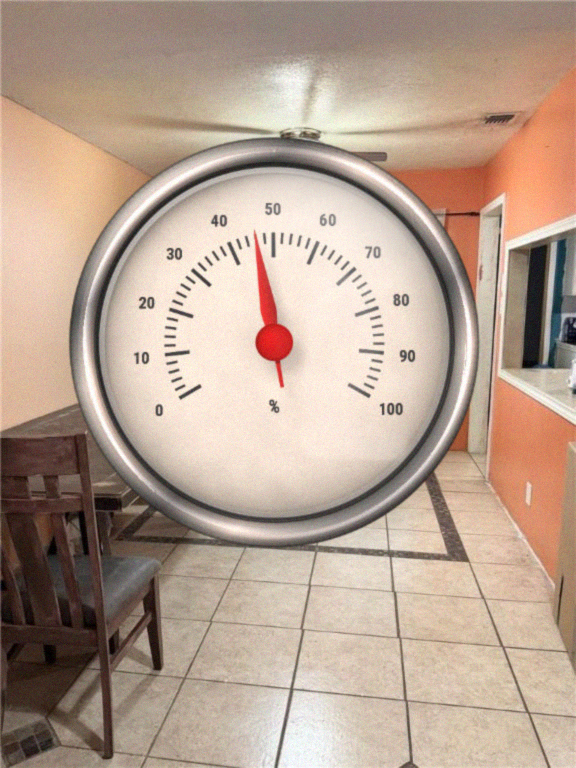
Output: **46** %
